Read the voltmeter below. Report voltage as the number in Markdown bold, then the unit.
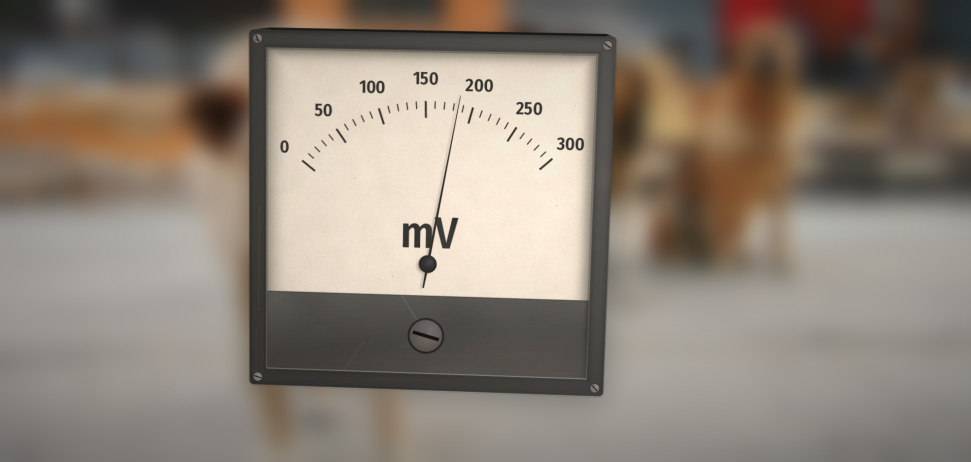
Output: **185** mV
